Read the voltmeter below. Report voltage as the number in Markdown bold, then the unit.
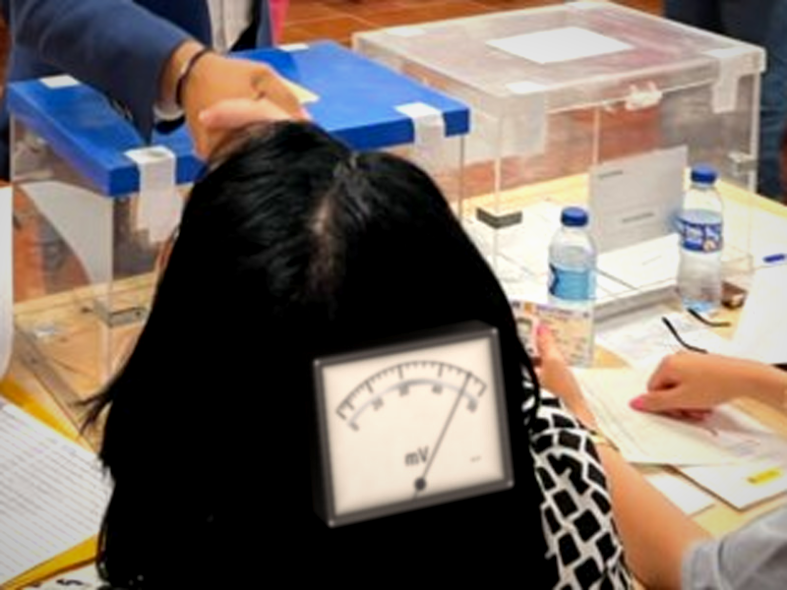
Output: **46** mV
